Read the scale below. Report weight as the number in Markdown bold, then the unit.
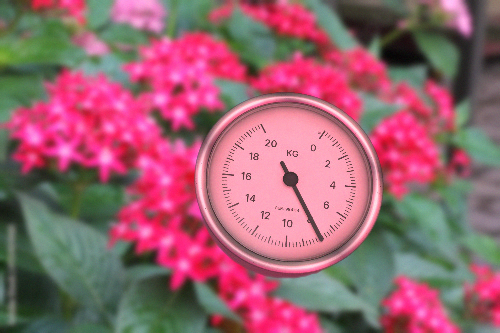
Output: **8** kg
